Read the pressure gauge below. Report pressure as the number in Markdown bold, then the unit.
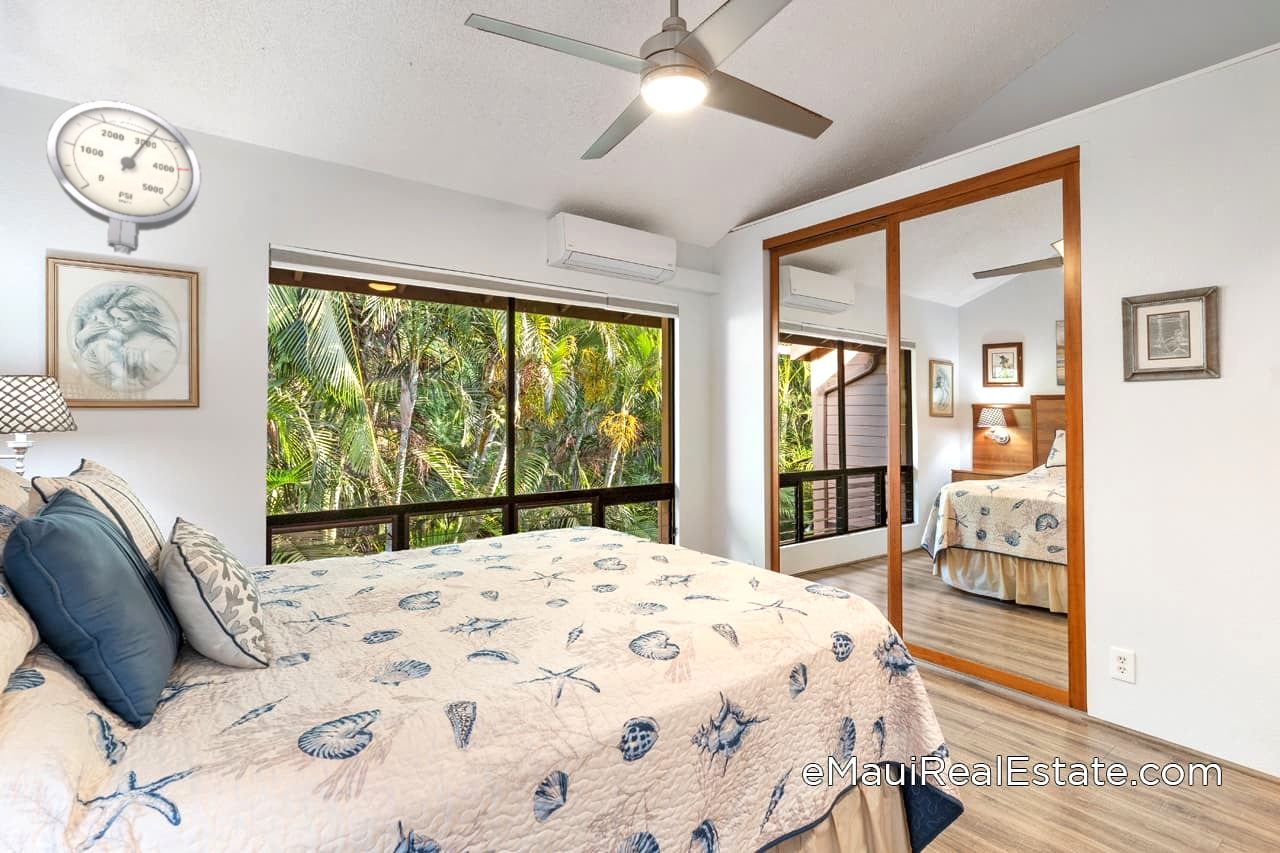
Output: **3000** psi
